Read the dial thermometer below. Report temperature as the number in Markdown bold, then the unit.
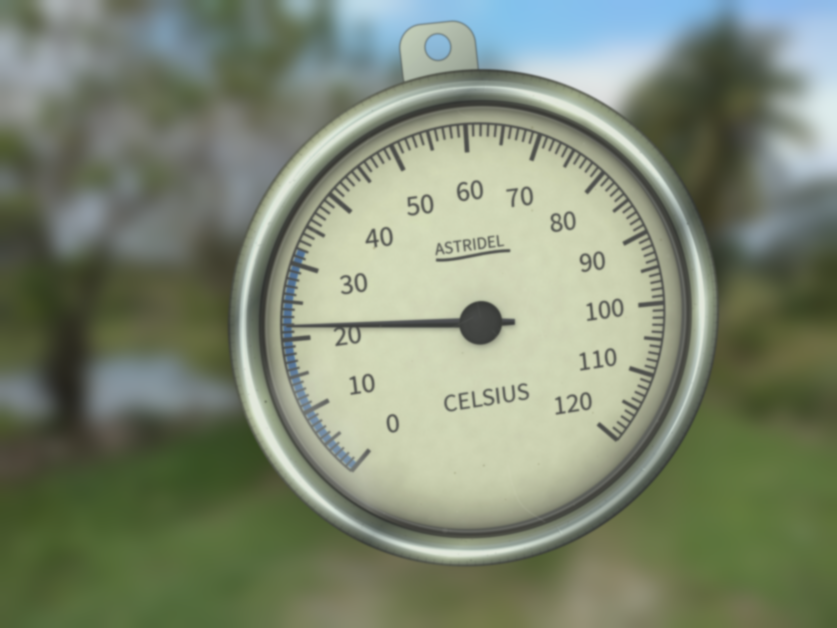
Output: **22** °C
